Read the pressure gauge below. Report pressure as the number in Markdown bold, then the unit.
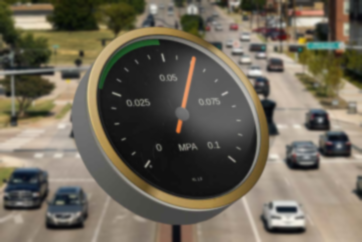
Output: **0.06** MPa
